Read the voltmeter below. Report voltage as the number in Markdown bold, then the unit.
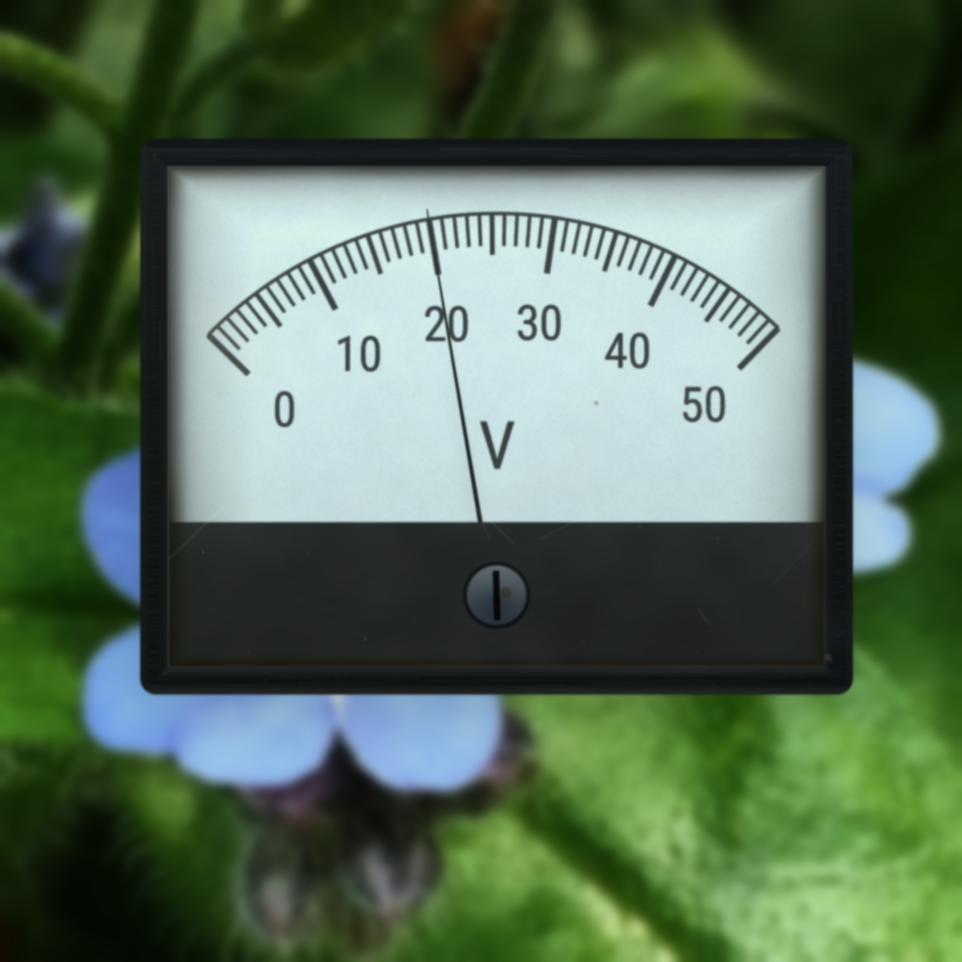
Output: **20** V
